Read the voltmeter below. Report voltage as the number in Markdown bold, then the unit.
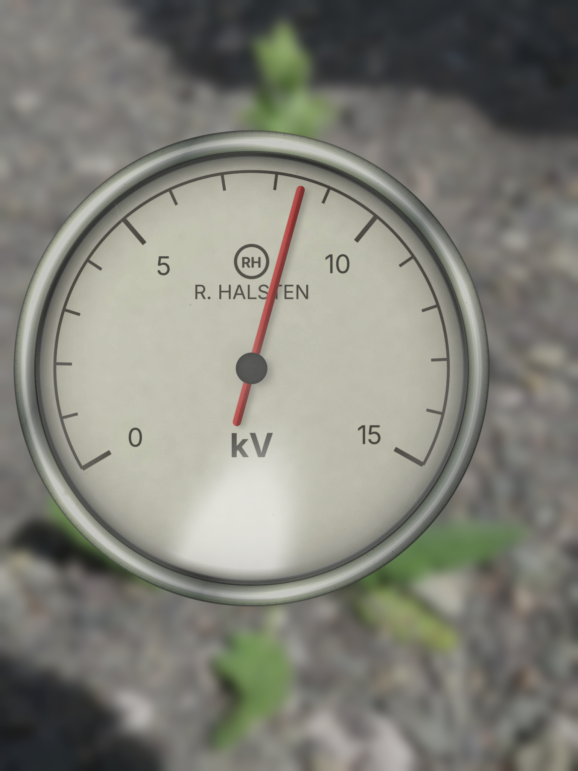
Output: **8.5** kV
